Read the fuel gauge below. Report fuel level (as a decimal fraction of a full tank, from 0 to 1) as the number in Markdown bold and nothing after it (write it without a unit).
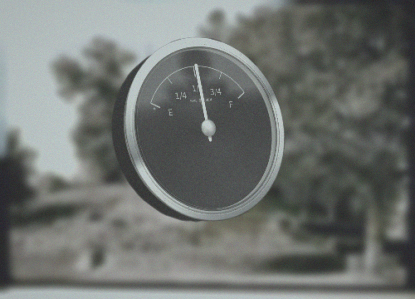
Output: **0.5**
